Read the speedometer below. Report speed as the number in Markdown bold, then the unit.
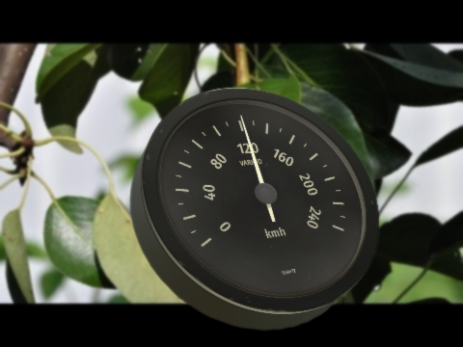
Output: **120** km/h
